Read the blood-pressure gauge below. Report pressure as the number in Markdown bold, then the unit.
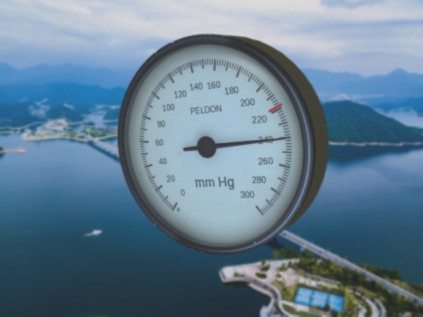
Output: **240** mmHg
